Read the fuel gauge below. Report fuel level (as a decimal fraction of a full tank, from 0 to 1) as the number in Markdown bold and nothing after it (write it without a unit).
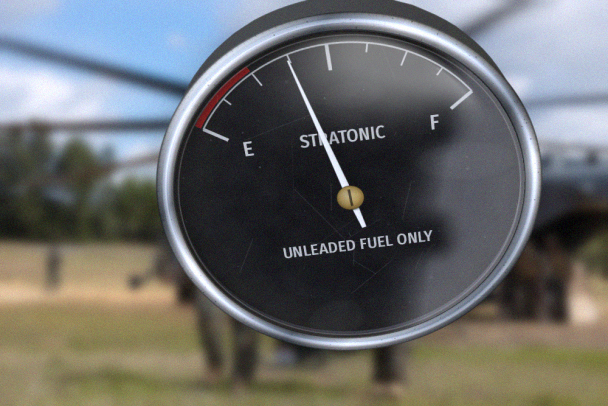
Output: **0.375**
